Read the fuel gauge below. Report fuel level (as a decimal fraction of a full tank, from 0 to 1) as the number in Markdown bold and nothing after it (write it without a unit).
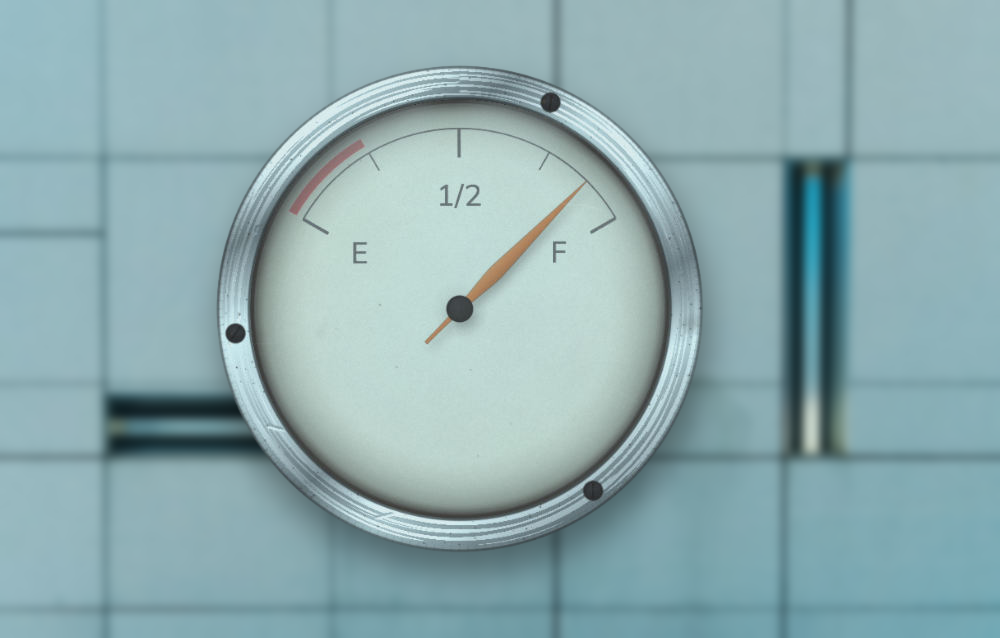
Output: **0.875**
